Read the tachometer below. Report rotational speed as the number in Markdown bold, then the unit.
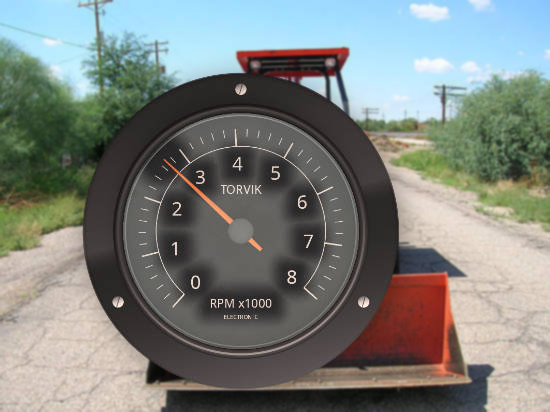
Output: **2700** rpm
